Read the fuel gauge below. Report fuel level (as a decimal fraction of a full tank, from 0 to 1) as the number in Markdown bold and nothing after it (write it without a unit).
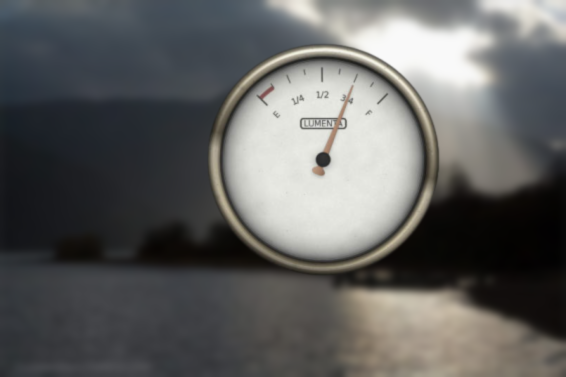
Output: **0.75**
